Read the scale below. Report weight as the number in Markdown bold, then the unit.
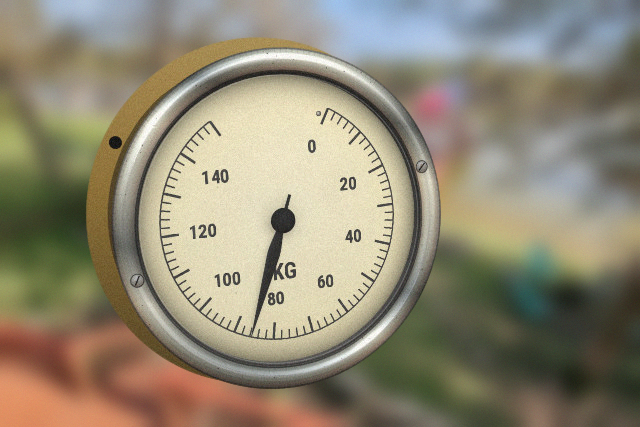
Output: **86** kg
